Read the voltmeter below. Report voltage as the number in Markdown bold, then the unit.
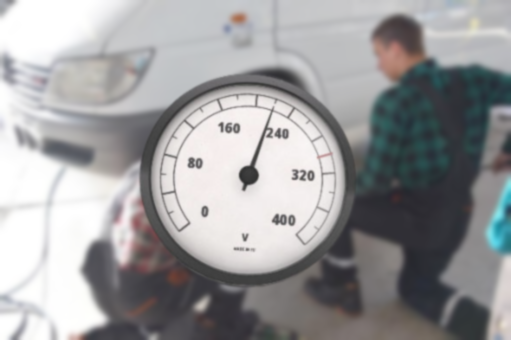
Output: **220** V
